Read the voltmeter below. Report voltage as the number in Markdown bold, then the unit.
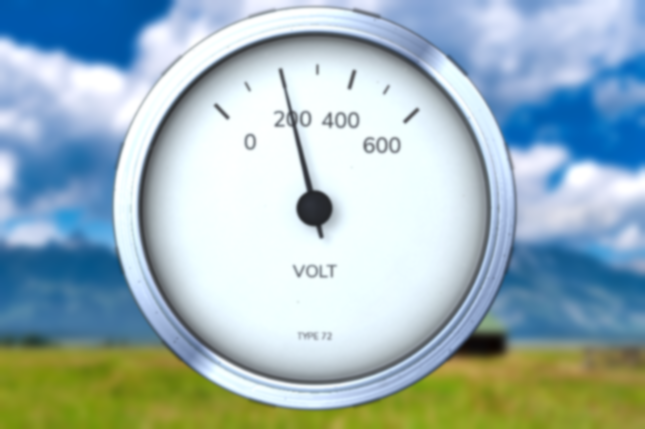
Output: **200** V
